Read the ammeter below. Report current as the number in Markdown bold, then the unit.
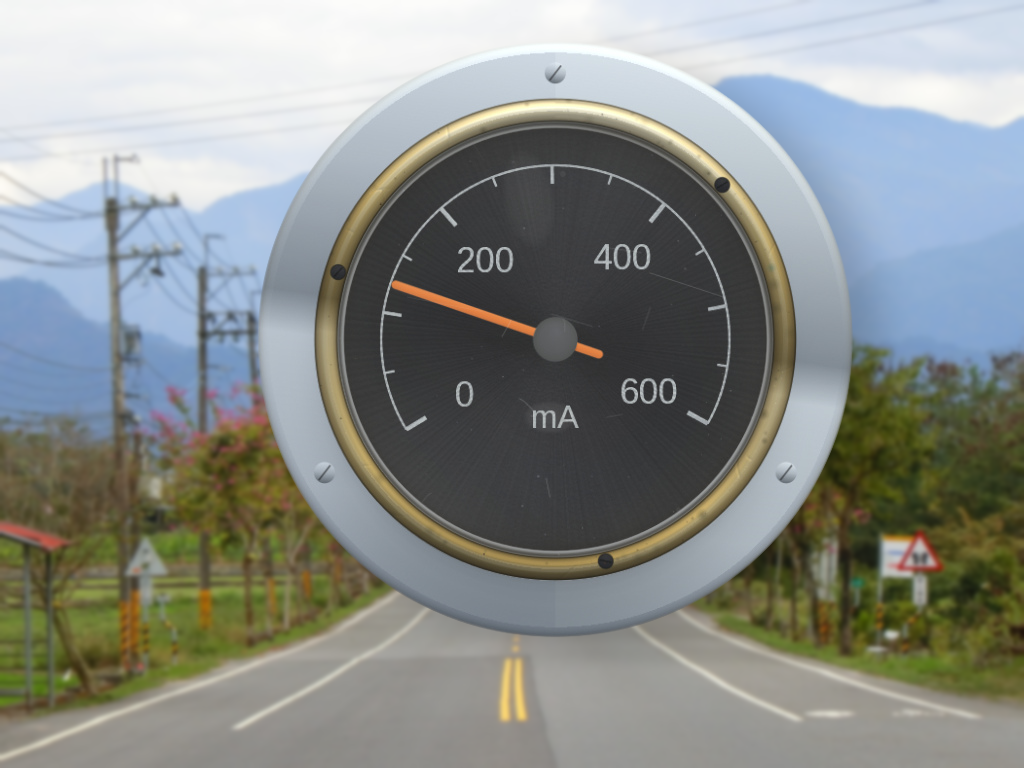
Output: **125** mA
